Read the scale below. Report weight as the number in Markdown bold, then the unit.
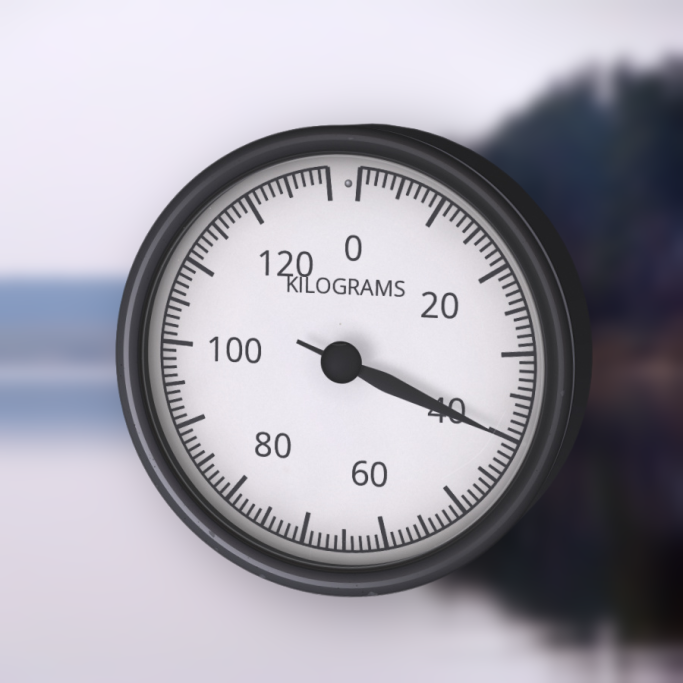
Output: **40** kg
